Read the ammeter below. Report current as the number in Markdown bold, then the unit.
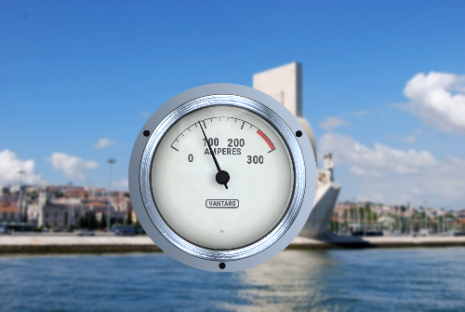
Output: **90** A
